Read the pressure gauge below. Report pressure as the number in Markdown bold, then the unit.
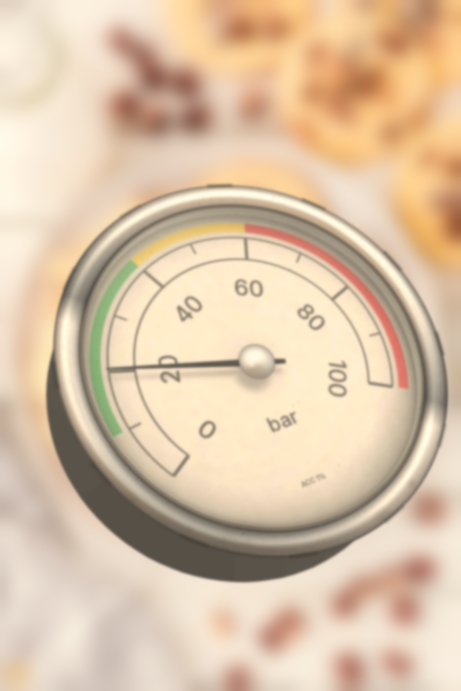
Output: **20** bar
